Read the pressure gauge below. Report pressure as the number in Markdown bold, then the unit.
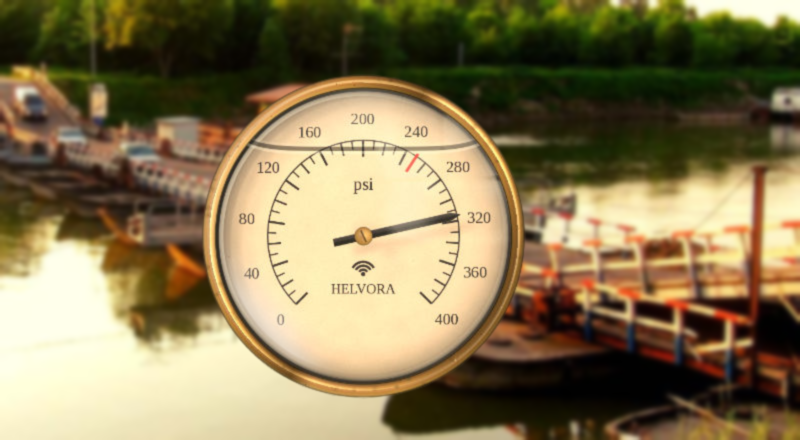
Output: **315** psi
